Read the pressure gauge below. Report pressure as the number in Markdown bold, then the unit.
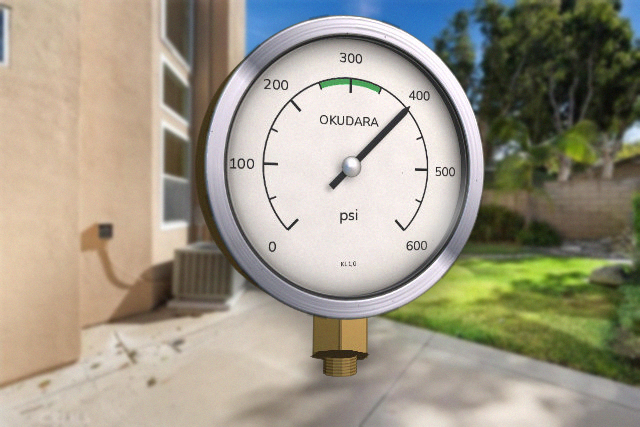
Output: **400** psi
